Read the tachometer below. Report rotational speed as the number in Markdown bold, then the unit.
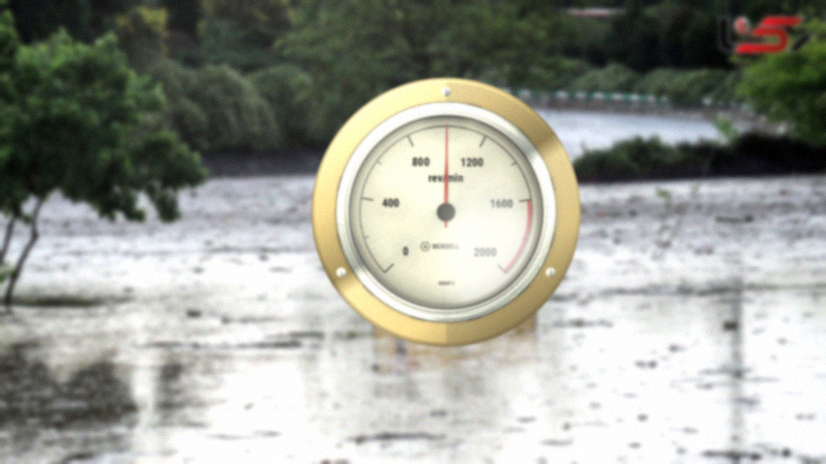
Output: **1000** rpm
